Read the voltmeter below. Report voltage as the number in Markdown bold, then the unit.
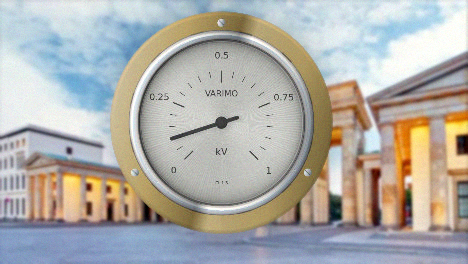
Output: **0.1** kV
